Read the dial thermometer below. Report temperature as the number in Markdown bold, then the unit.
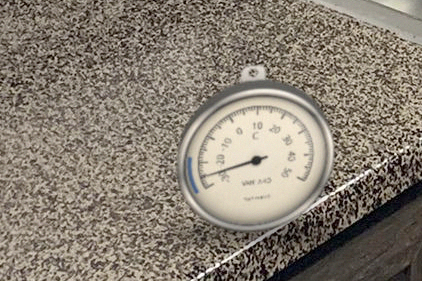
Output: **-25** °C
